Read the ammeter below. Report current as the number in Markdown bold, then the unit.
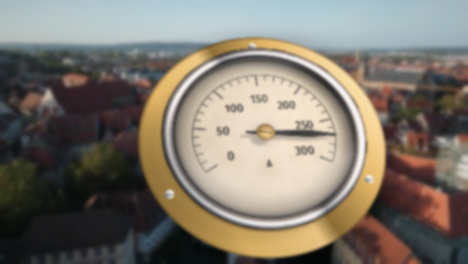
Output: **270** A
